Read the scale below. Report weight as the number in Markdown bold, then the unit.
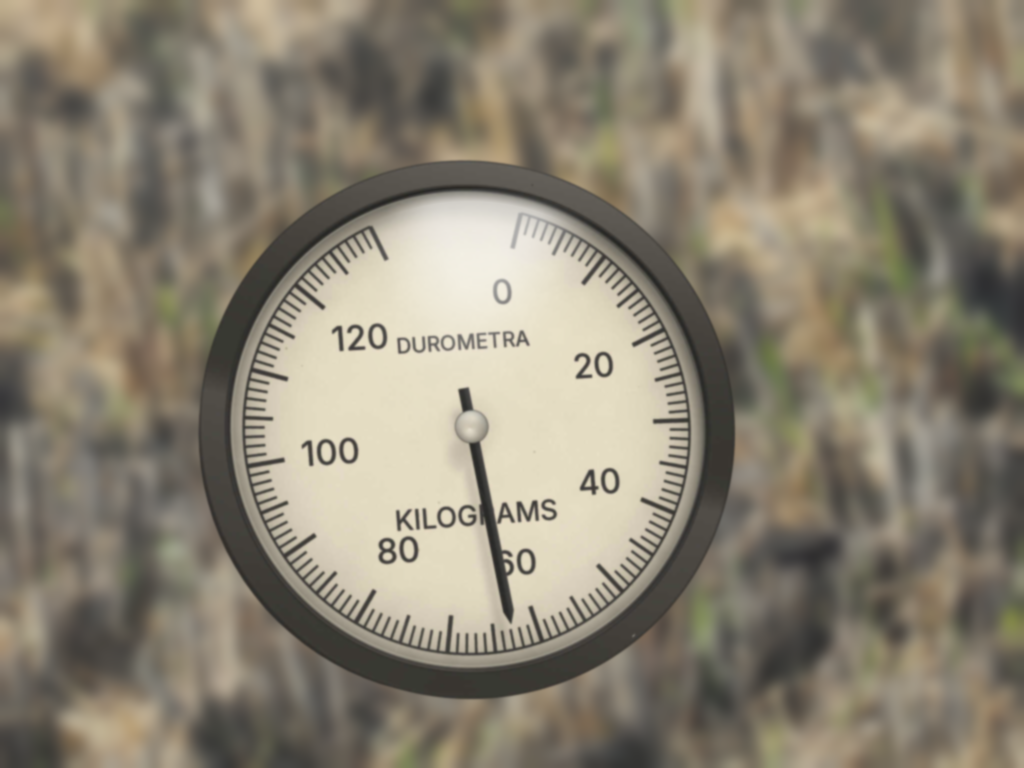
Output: **63** kg
